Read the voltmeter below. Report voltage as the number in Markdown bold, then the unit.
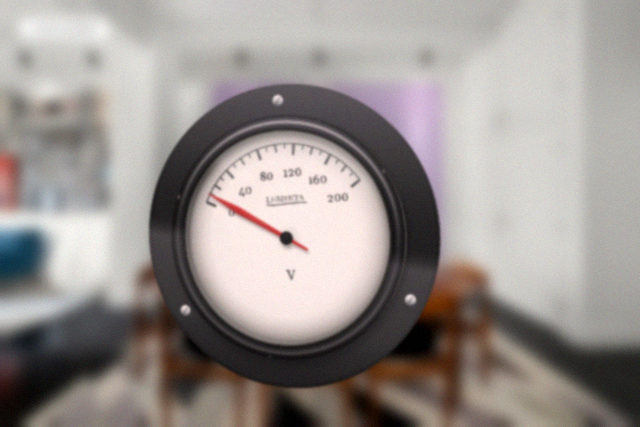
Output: **10** V
